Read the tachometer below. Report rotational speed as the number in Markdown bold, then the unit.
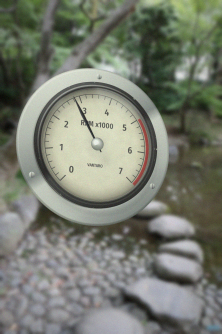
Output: **2800** rpm
